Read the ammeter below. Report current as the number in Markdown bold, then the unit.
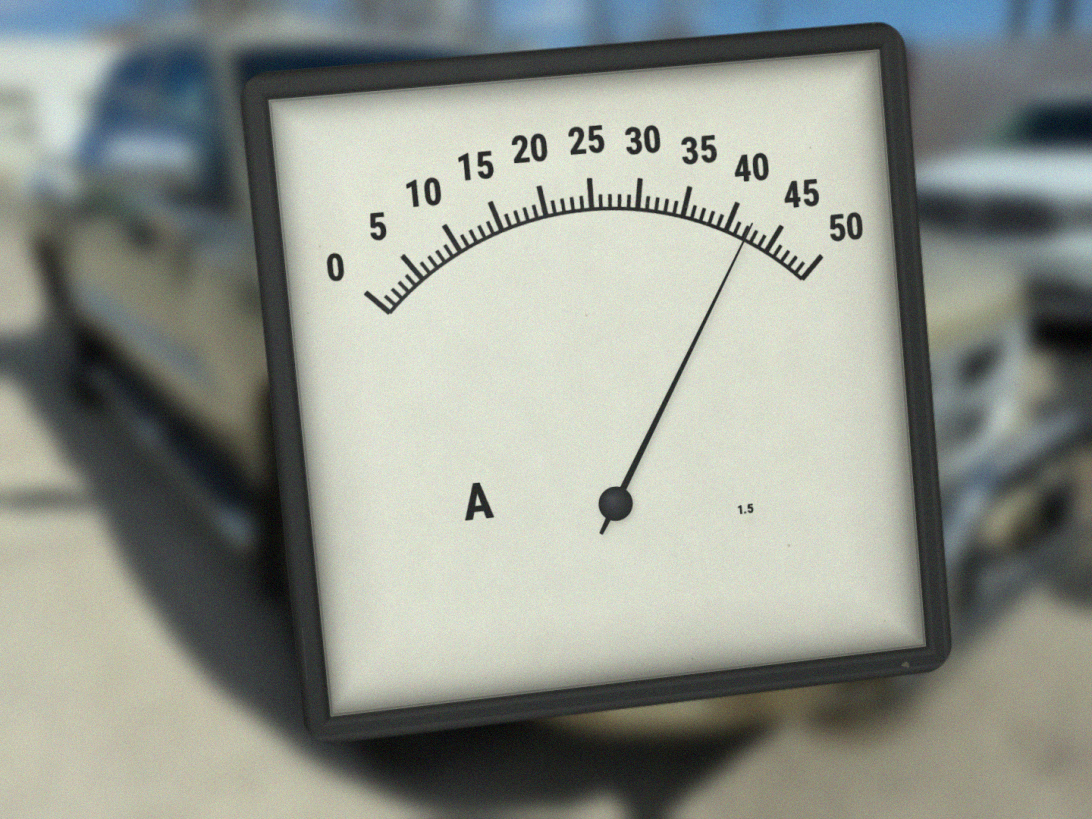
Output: **42** A
